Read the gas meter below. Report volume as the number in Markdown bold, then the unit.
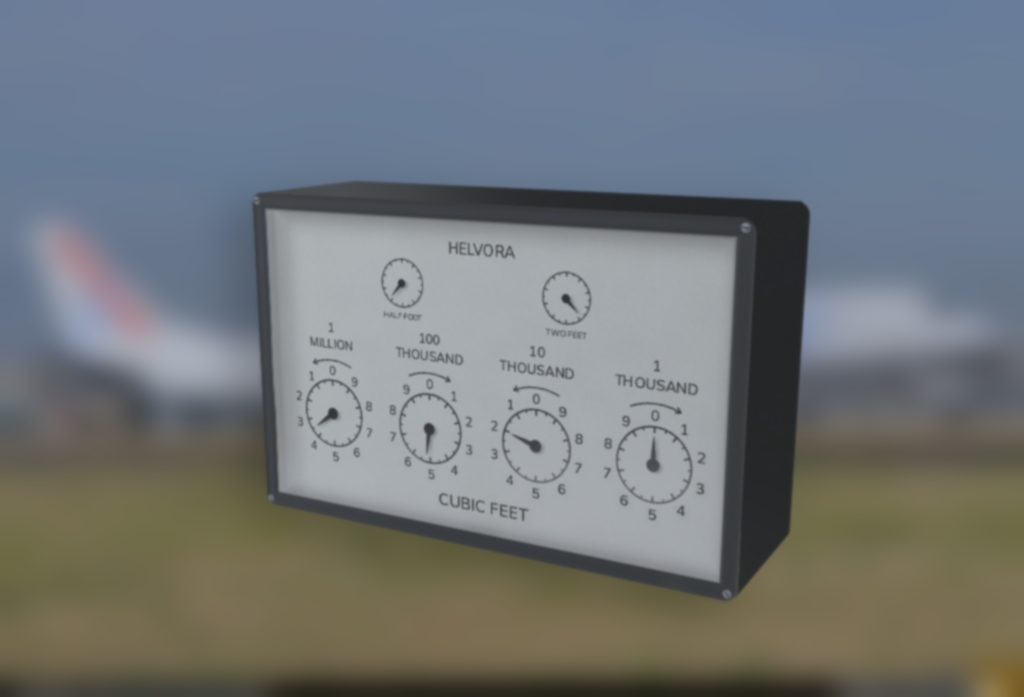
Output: **352000** ft³
